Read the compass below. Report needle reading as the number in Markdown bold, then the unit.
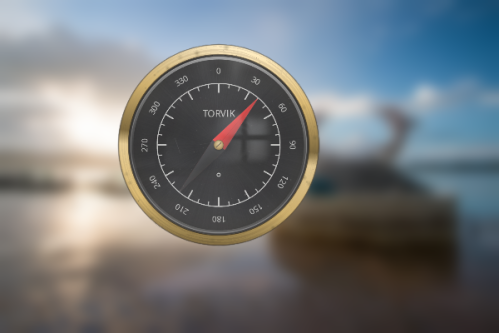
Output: **40** °
